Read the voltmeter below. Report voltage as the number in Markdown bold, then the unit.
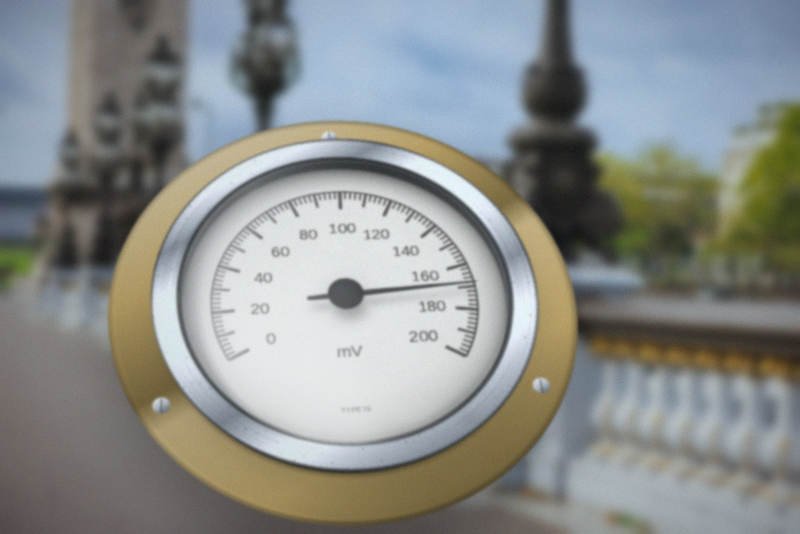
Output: **170** mV
